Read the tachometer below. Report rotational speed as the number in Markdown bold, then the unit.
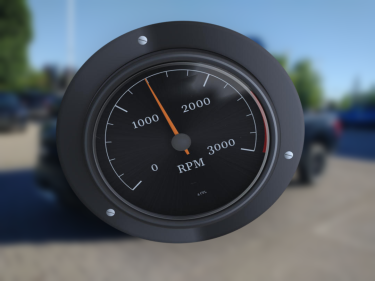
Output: **1400** rpm
